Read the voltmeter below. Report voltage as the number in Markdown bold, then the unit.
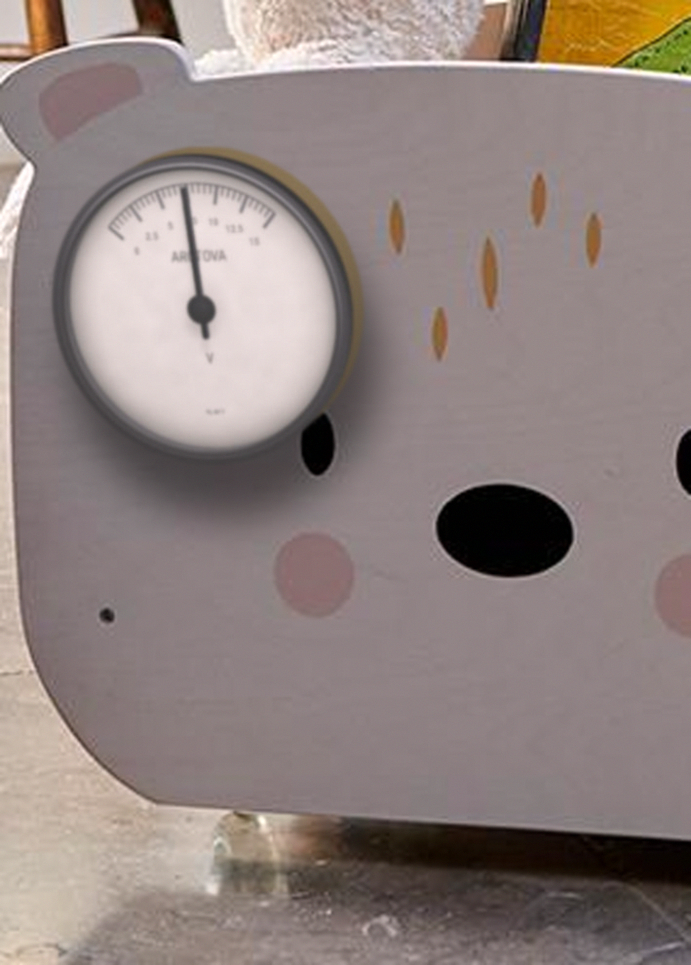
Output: **7.5** V
